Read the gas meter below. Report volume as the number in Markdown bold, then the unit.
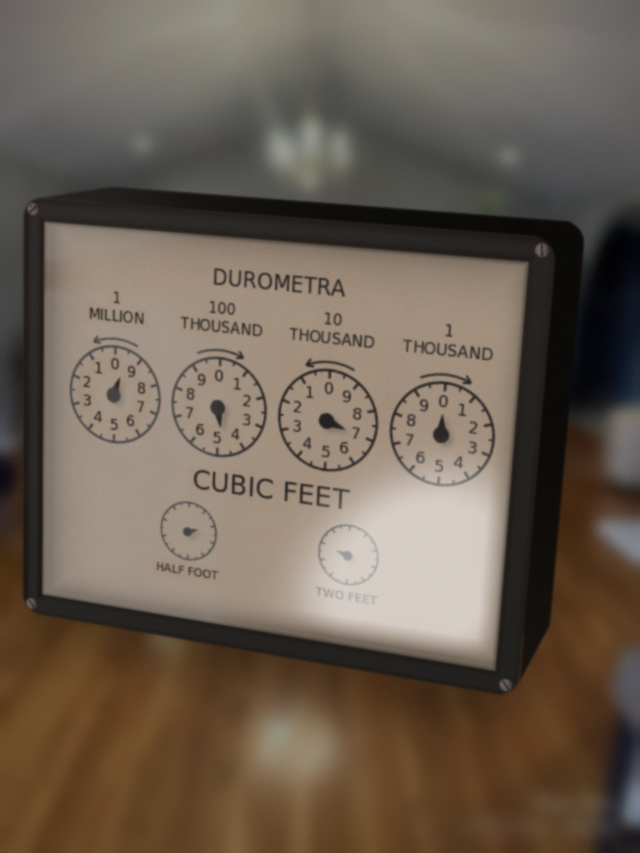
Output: **947000** ft³
